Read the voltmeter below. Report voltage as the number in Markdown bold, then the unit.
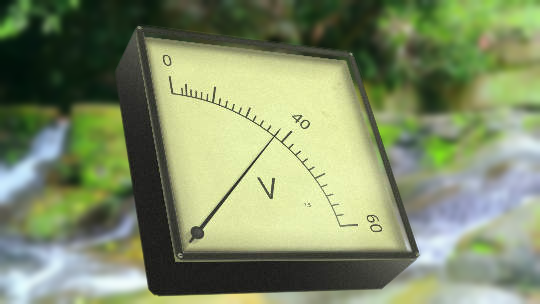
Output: **38** V
